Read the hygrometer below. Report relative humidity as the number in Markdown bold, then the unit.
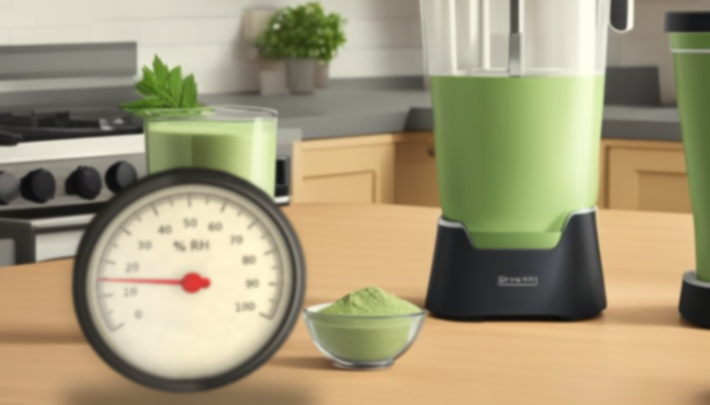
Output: **15** %
